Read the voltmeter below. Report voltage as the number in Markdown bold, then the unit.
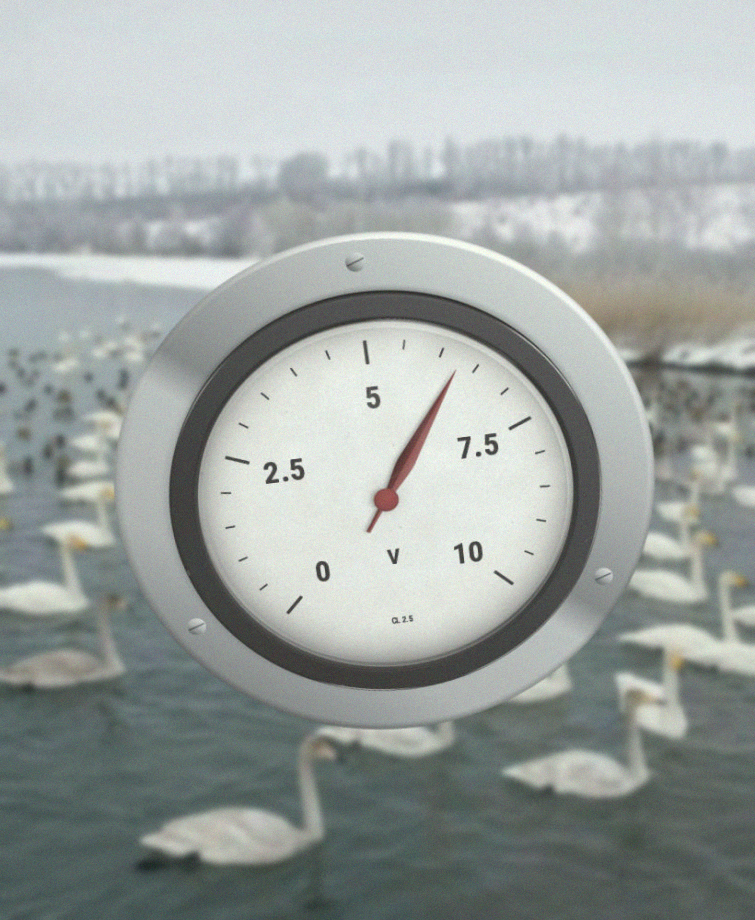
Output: **6.25** V
